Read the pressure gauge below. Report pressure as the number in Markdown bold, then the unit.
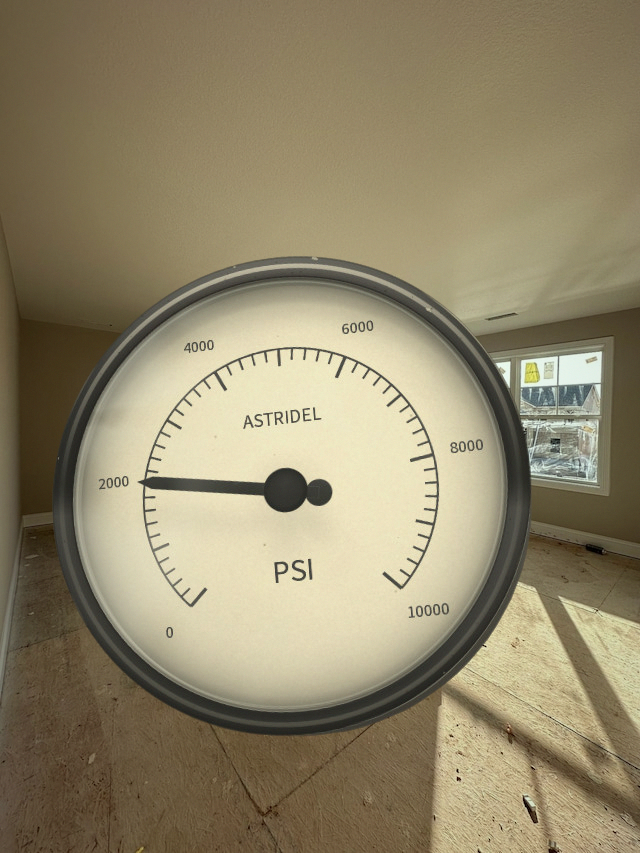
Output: **2000** psi
